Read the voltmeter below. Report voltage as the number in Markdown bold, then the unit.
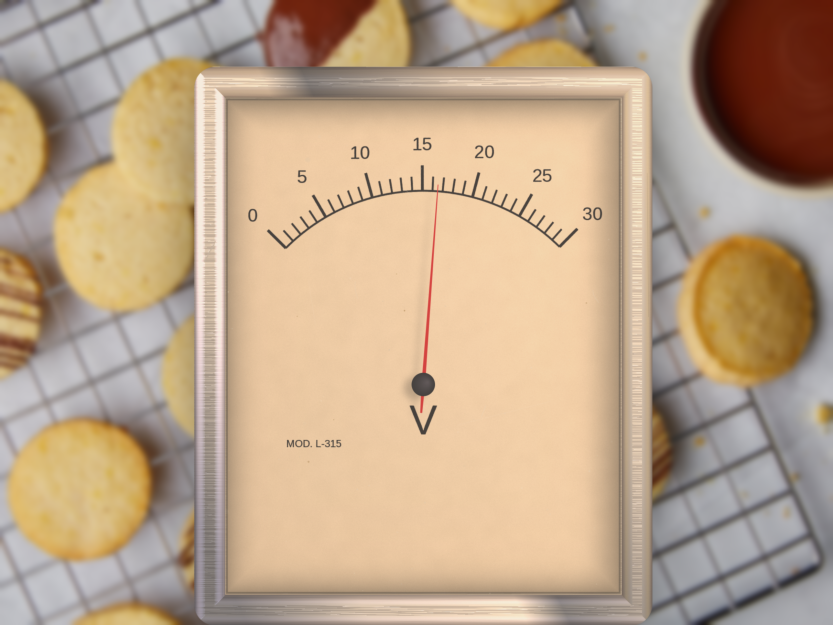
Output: **16.5** V
